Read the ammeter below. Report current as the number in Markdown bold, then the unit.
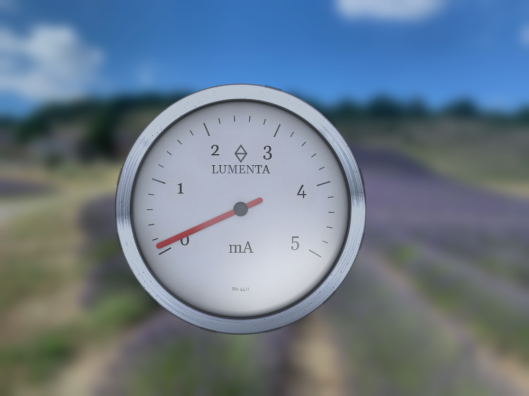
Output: **0.1** mA
